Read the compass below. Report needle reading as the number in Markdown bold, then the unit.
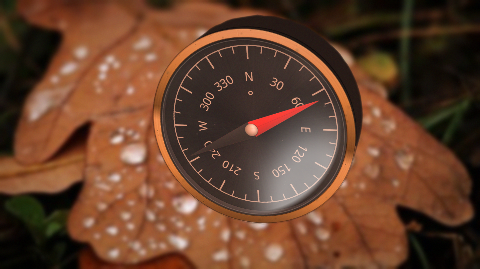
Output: **65** °
